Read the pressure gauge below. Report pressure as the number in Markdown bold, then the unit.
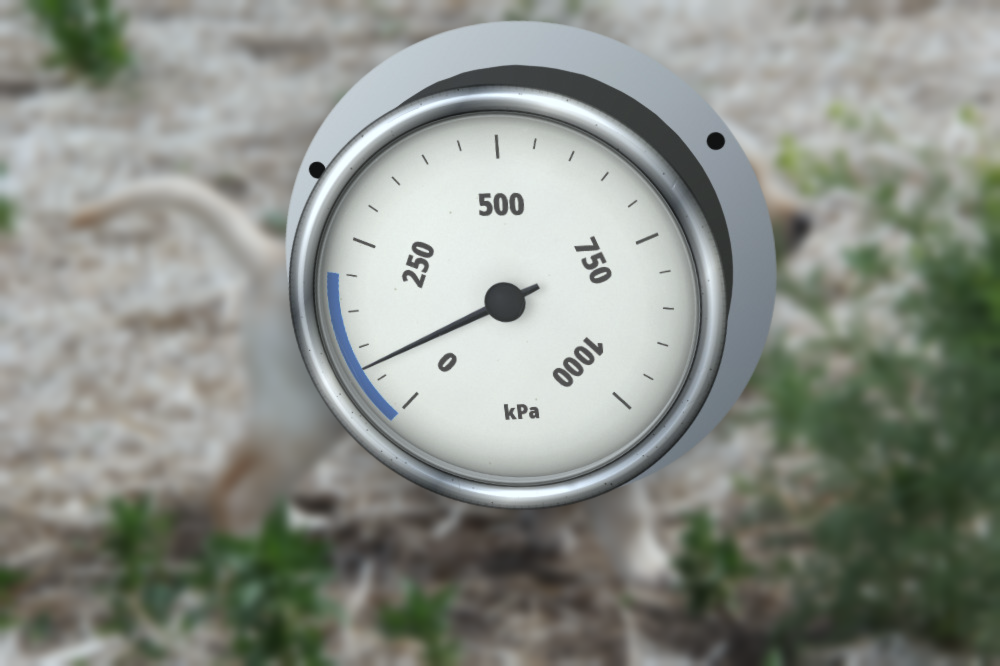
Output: **75** kPa
